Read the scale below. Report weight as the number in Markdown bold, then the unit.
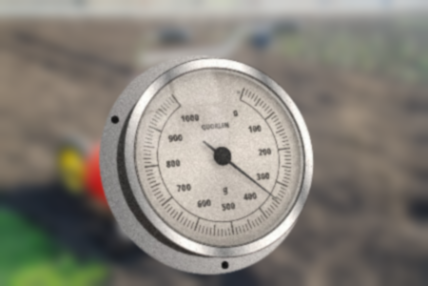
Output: **350** g
